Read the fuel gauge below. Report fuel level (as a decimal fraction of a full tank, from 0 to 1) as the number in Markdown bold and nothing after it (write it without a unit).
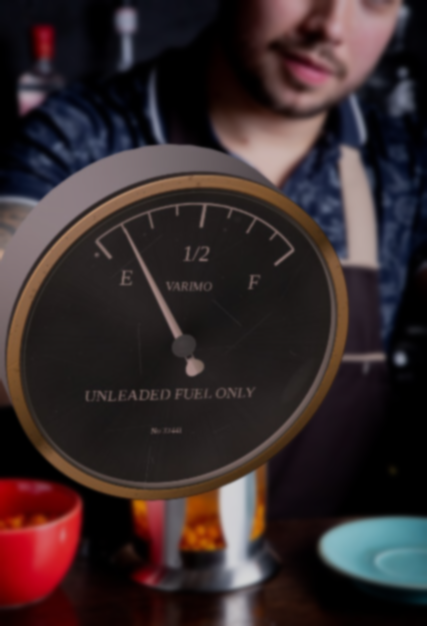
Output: **0.125**
